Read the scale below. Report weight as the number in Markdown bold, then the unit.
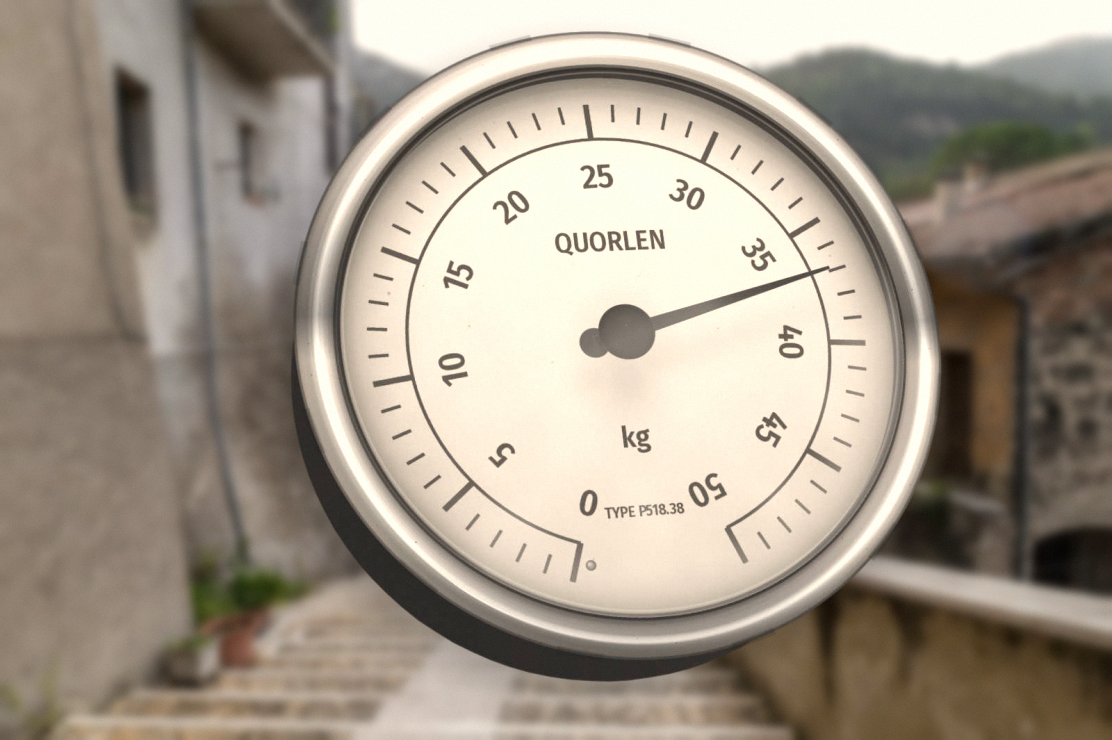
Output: **37** kg
